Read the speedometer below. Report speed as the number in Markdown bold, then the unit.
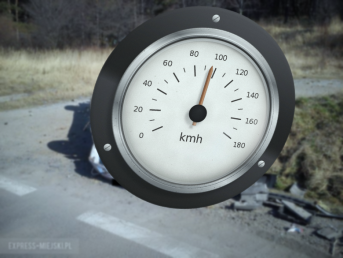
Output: **95** km/h
